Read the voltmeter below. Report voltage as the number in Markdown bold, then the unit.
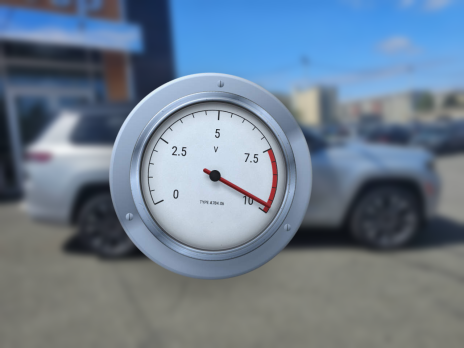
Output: **9.75** V
